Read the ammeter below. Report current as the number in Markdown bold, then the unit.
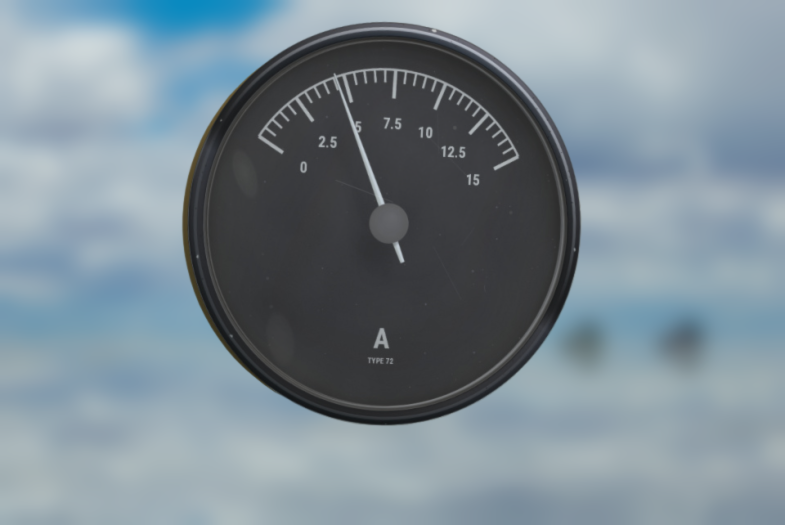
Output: **4.5** A
